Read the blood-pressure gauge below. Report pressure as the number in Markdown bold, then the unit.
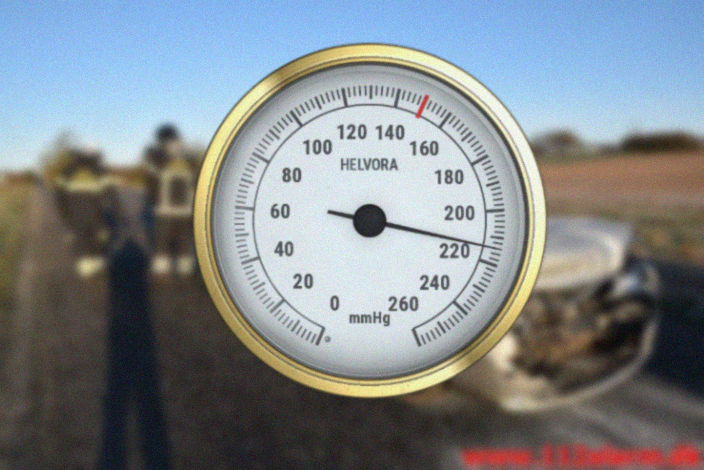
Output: **214** mmHg
